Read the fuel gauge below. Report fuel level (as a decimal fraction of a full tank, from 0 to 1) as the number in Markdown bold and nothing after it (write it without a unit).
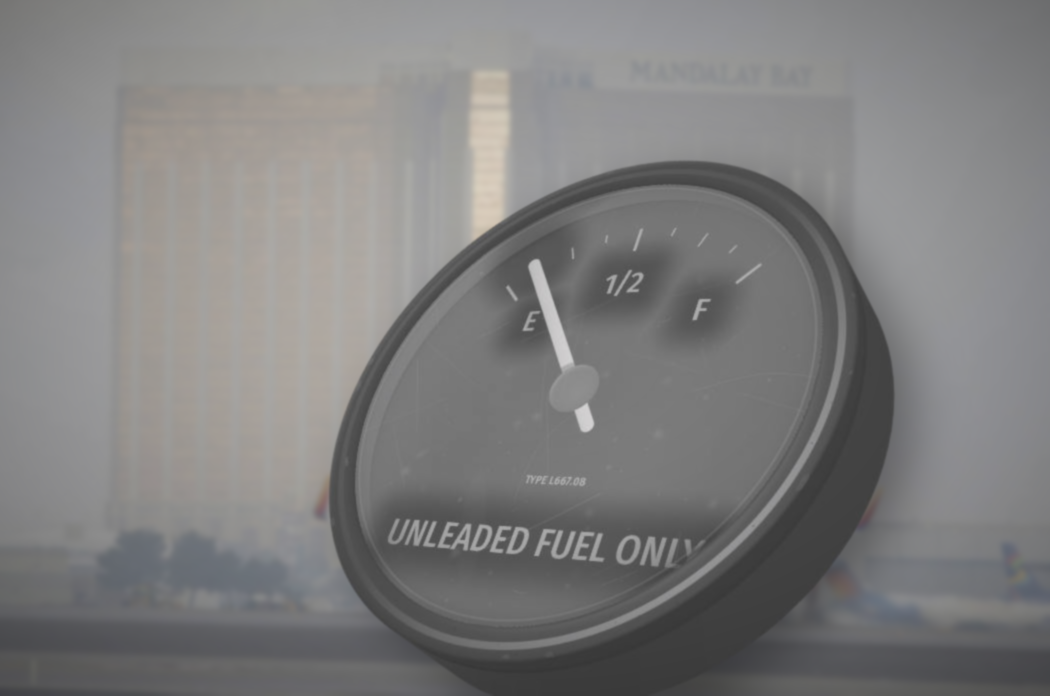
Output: **0.125**
